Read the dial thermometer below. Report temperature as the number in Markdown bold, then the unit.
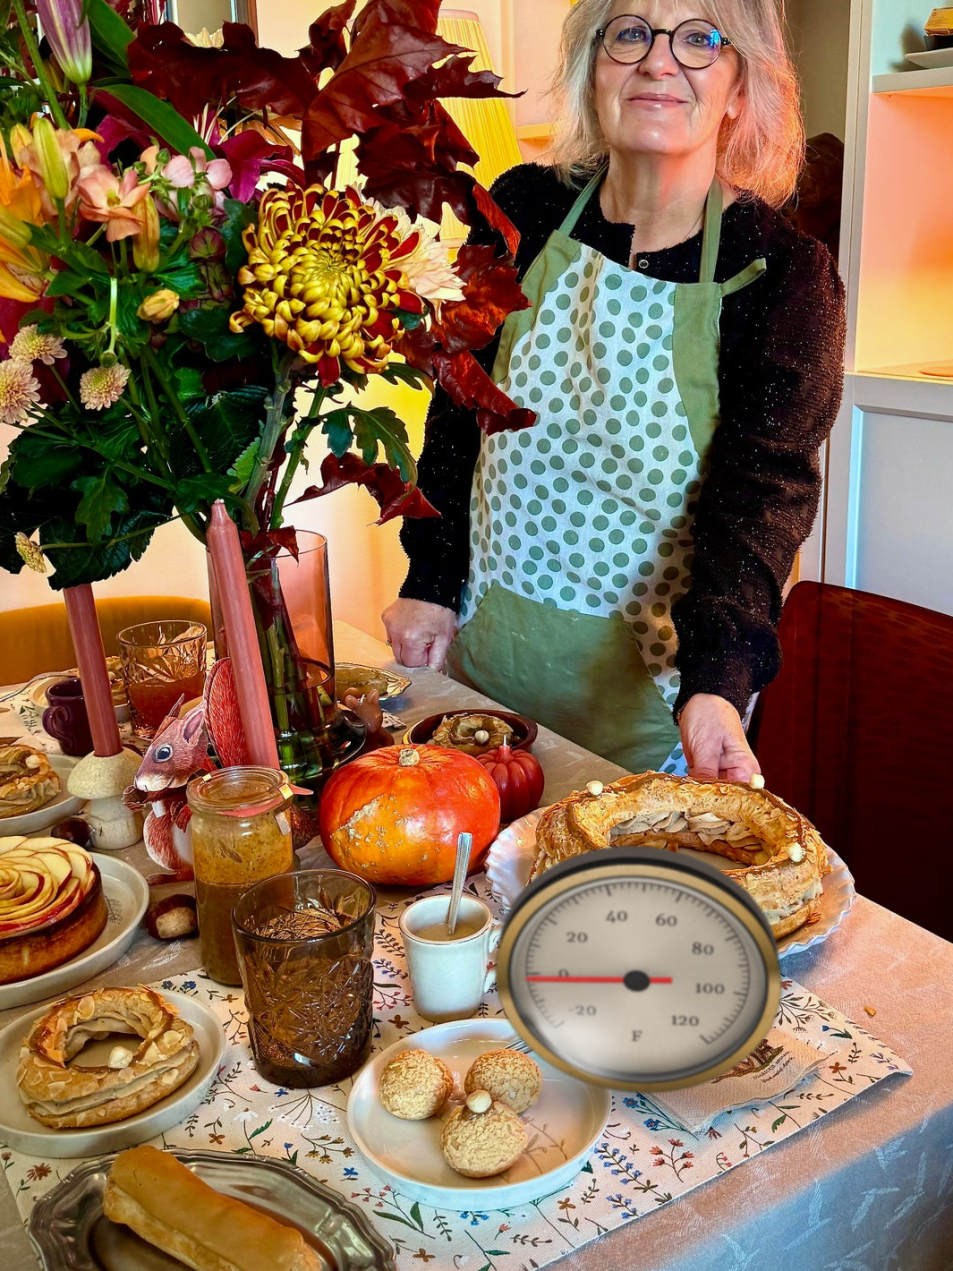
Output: **0** °F
